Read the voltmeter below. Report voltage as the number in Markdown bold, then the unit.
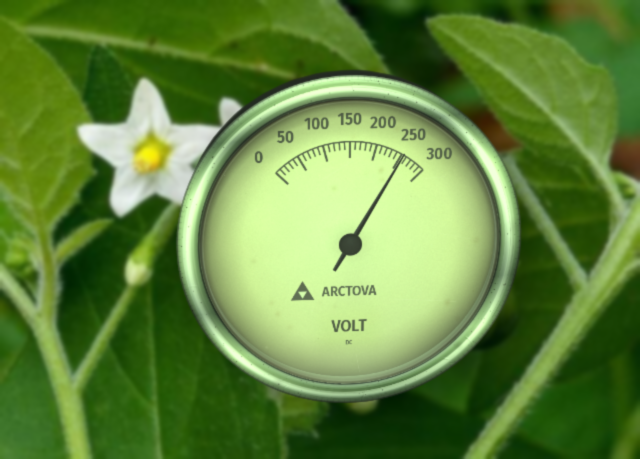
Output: **250** V
